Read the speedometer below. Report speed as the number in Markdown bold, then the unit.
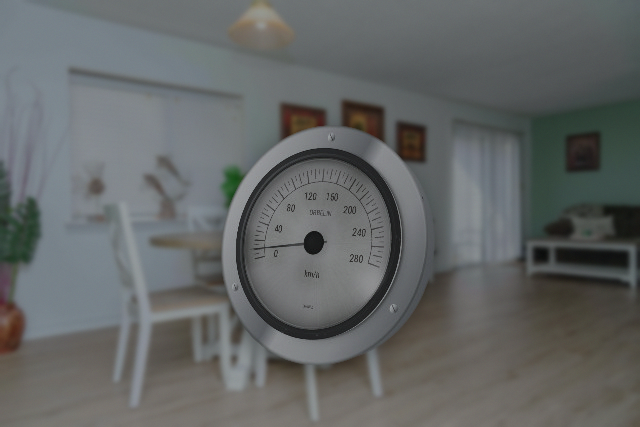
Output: **10** km/h
